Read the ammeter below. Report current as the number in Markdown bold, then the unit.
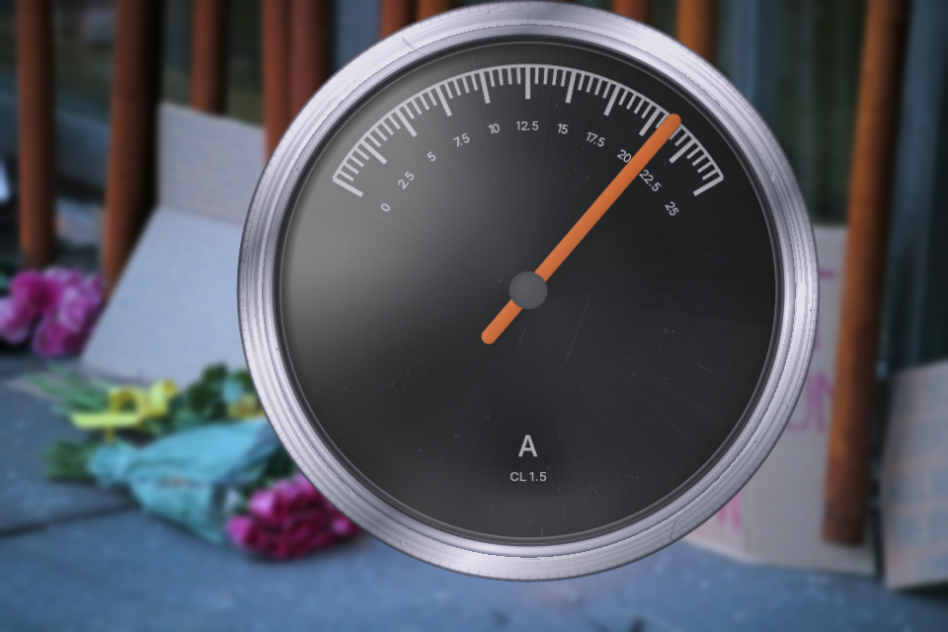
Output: **21** A
